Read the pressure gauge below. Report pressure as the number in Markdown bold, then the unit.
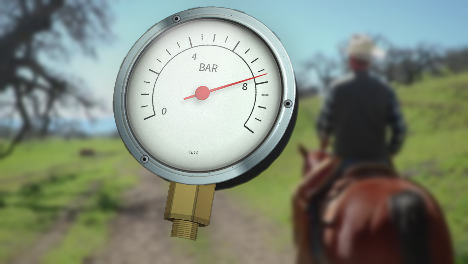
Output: **7.75** bar
